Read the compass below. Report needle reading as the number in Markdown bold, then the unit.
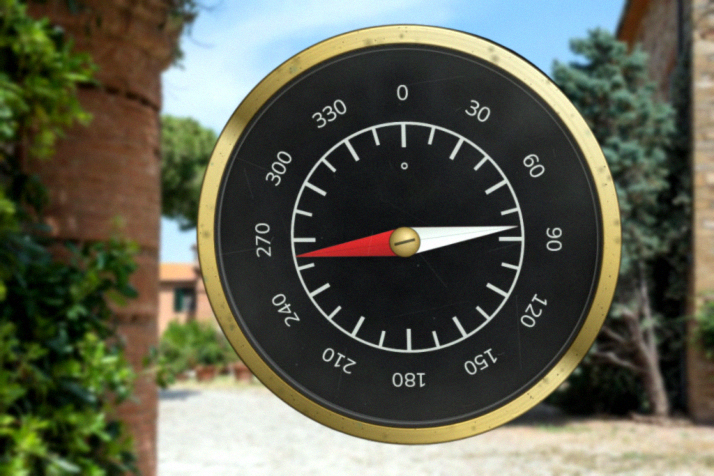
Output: **262.5** °
